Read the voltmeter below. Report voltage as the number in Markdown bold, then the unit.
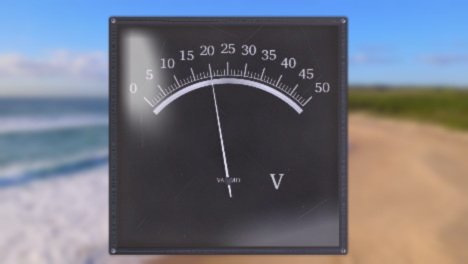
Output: **20** V
